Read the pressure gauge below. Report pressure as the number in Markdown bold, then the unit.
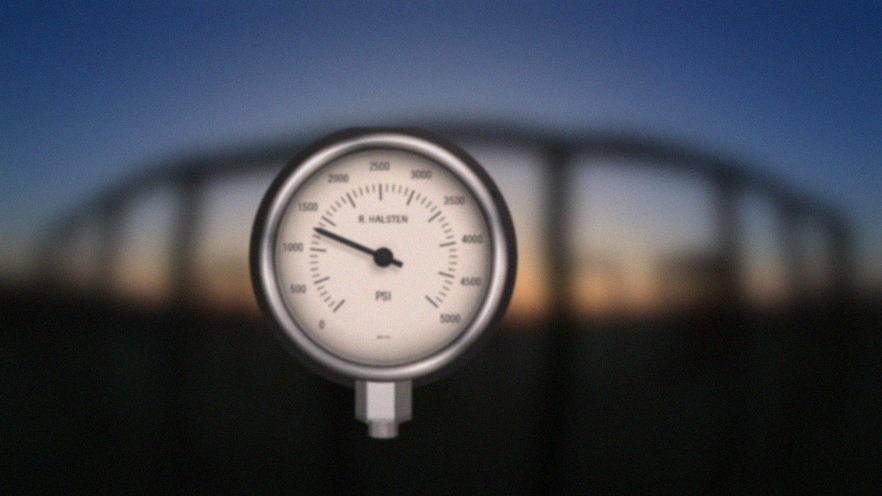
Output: **1300** psi
